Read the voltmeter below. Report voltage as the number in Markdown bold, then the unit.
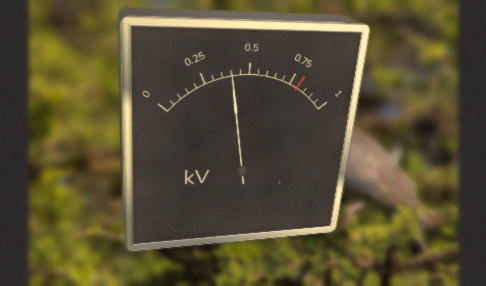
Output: **0.4** kV
